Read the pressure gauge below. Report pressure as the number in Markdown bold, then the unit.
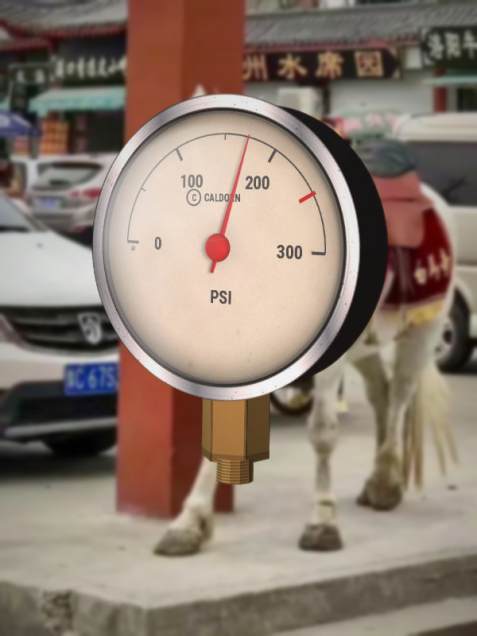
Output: **175** psi
